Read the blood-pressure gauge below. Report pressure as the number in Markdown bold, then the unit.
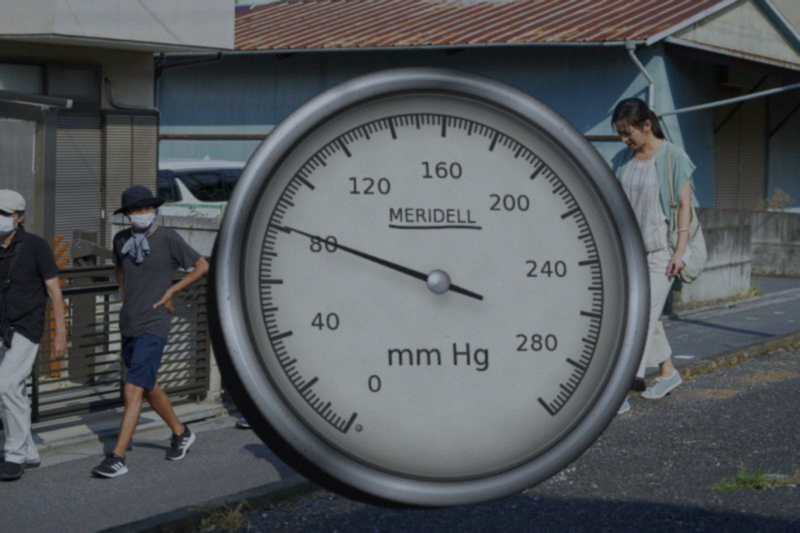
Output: **80** mmHg
